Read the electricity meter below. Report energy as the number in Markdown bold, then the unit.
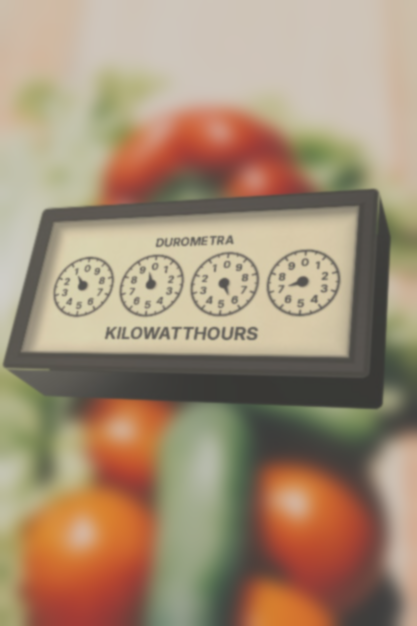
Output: **957** kWh
